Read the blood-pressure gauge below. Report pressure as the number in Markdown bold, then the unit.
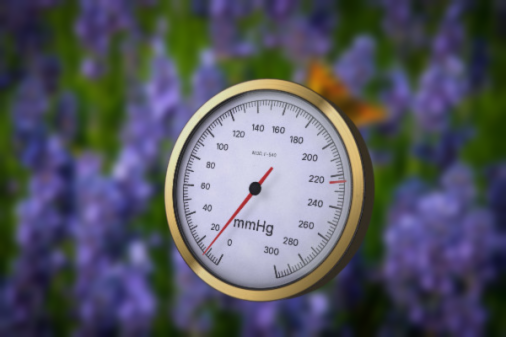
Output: **10** mmHg
